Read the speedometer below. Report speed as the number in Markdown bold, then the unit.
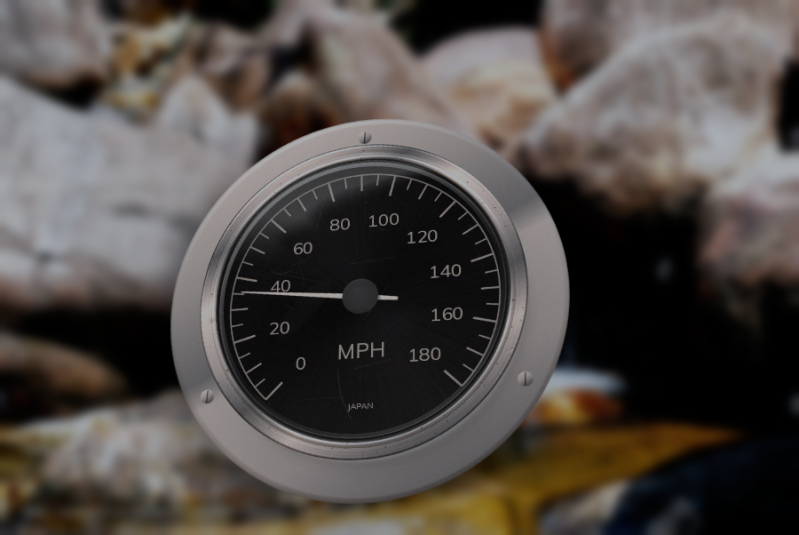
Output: **35** mph
